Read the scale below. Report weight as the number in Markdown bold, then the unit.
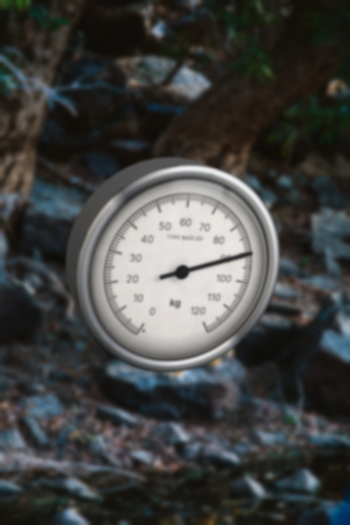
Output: **90** kg
